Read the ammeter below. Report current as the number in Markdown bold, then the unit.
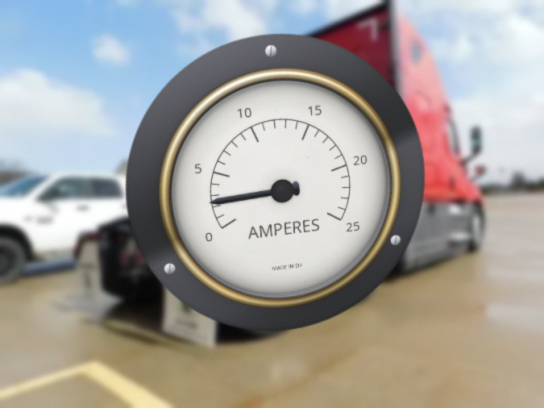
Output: **2.5** A
